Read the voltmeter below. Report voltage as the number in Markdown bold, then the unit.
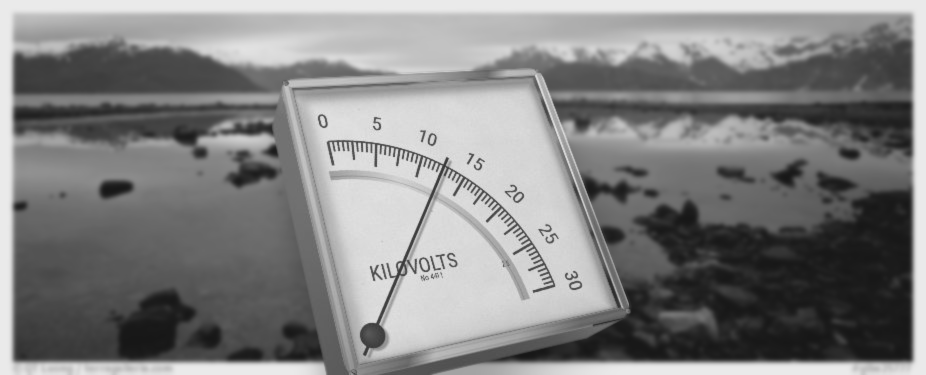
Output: **12.5** kV
